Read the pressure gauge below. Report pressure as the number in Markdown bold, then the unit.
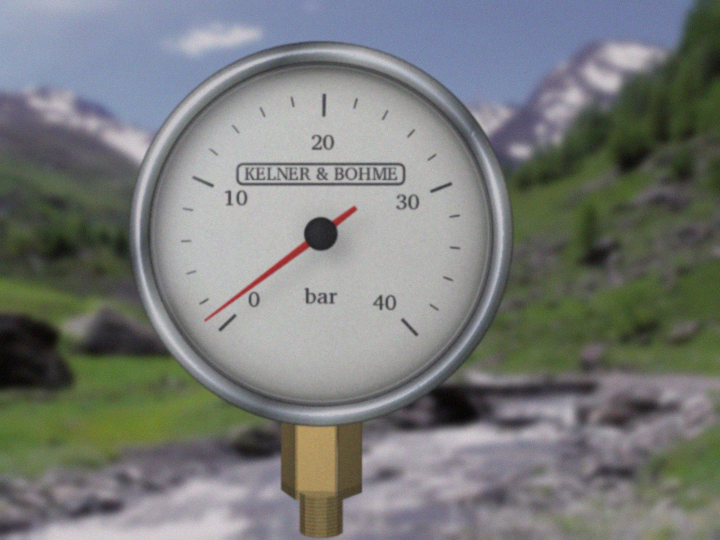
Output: **1** bar
